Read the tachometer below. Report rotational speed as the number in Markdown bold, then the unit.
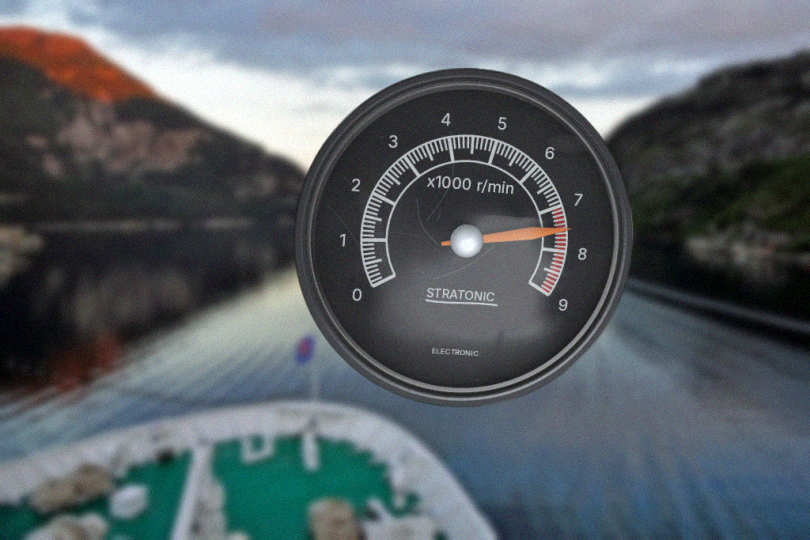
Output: **7500** rpm
